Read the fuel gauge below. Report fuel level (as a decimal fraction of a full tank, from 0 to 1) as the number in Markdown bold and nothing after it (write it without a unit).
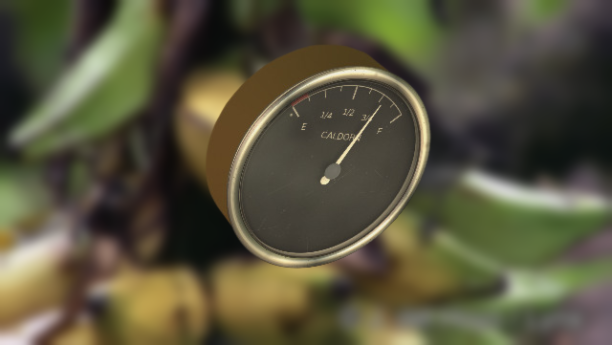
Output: **0.75**
